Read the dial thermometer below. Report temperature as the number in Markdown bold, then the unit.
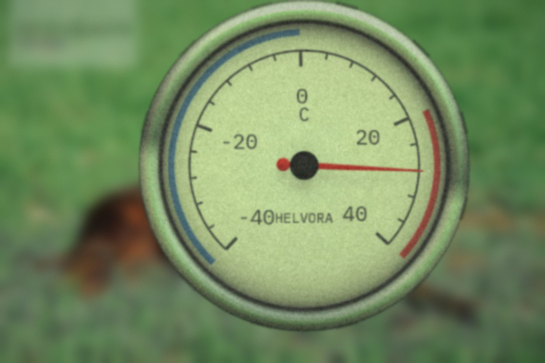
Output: **28** °C
